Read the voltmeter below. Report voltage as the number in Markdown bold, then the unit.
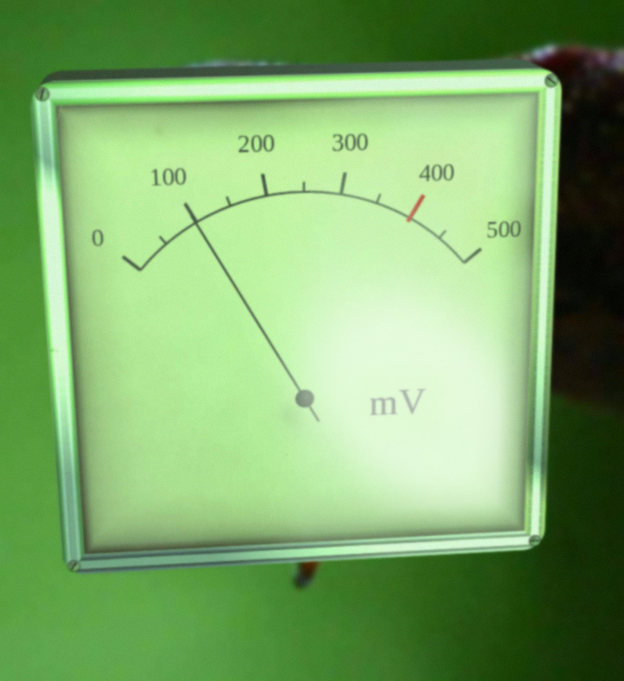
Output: **100** mV
